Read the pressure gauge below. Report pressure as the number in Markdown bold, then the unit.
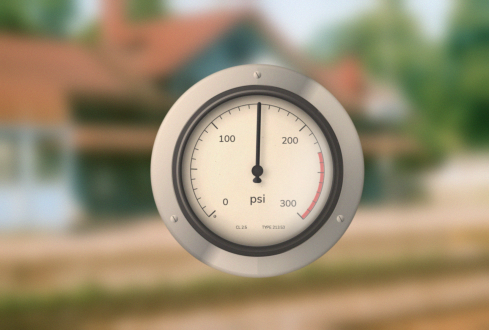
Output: **150** psi
